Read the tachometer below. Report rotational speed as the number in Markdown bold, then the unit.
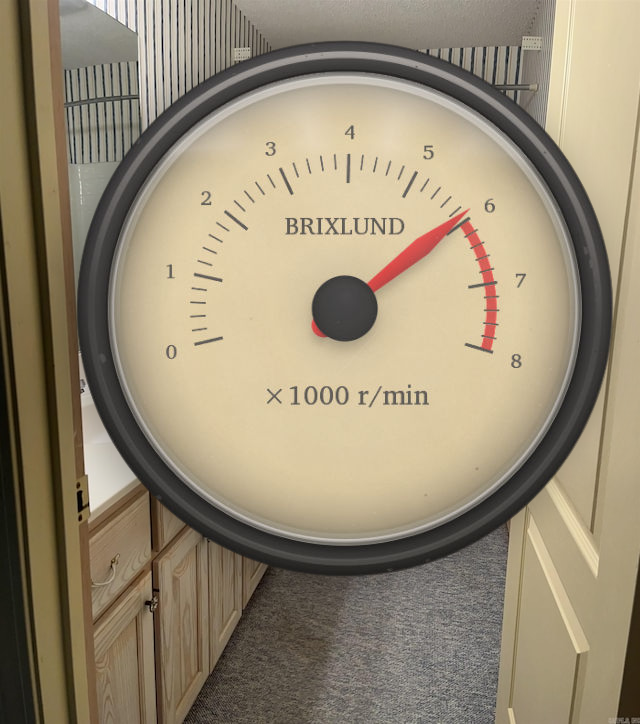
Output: **5900** rpm
